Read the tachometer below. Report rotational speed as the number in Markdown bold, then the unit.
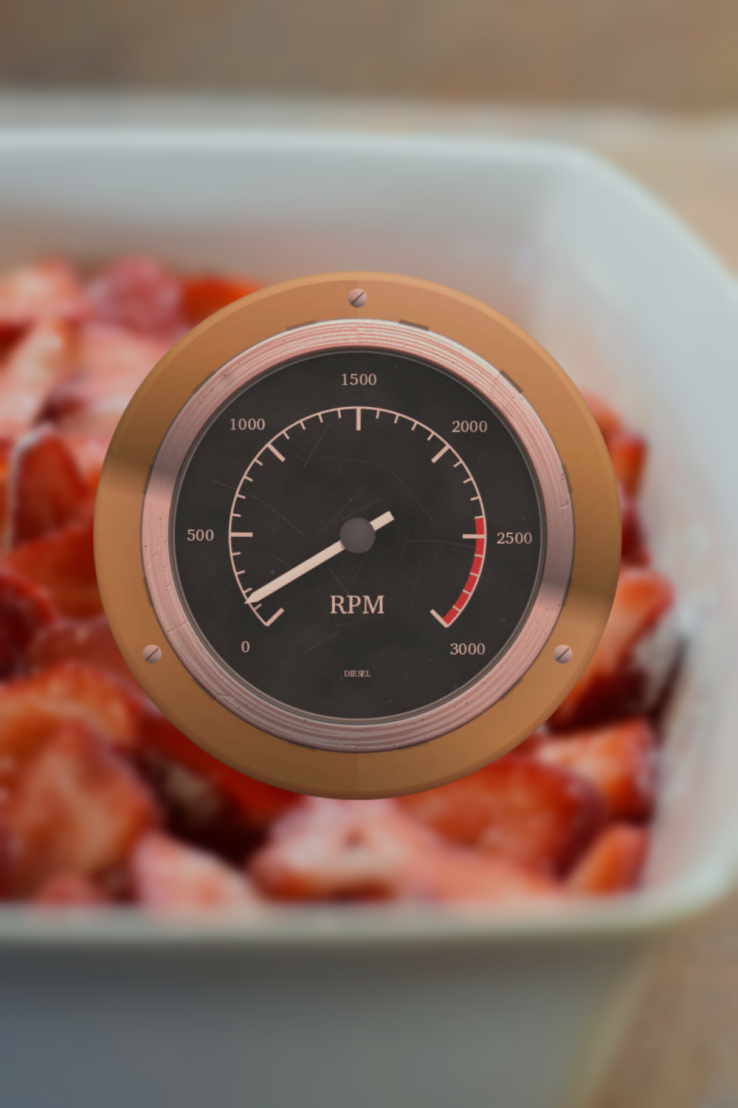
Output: **150** rpm
